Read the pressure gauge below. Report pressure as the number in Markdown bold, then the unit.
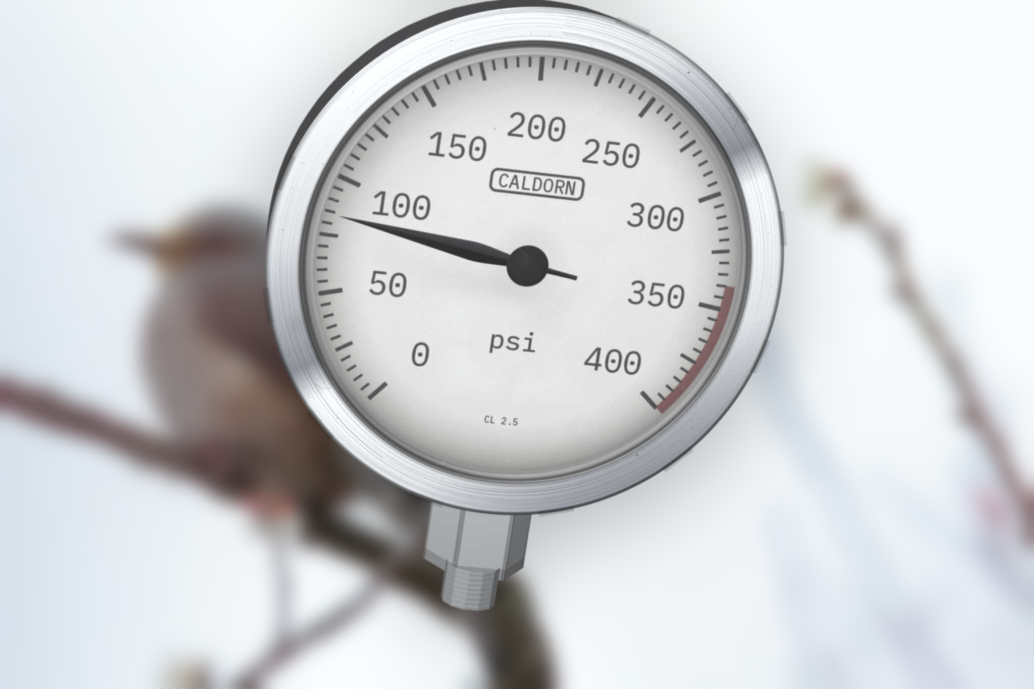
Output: **85** psi
